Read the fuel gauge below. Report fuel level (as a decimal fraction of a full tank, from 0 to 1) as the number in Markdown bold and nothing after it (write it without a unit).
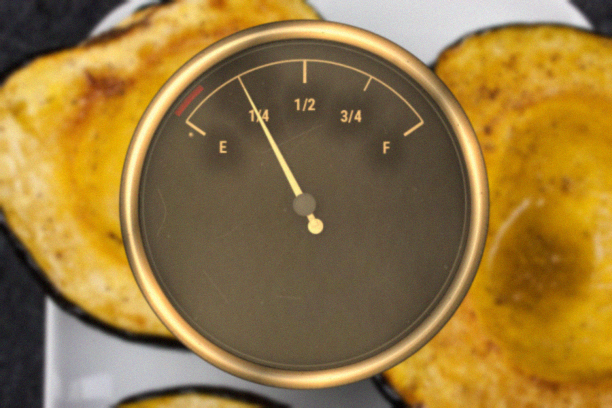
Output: **0.25**
